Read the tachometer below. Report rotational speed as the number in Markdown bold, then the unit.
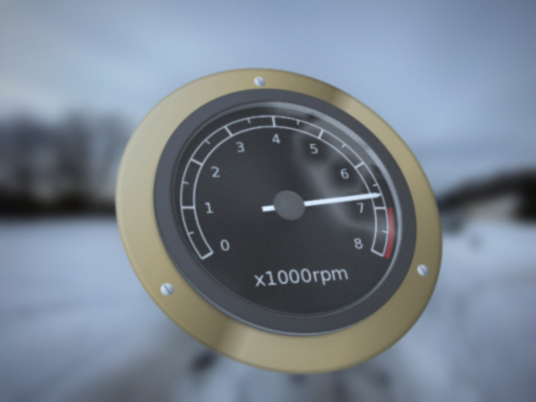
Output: **6750** rpm
